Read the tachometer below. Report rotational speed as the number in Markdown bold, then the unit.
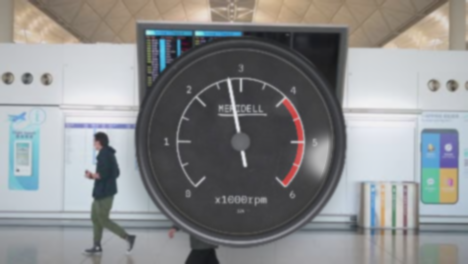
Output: **2750** rpm
